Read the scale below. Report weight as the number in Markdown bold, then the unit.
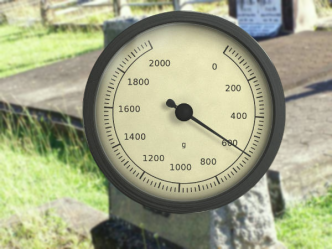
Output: **600** g
